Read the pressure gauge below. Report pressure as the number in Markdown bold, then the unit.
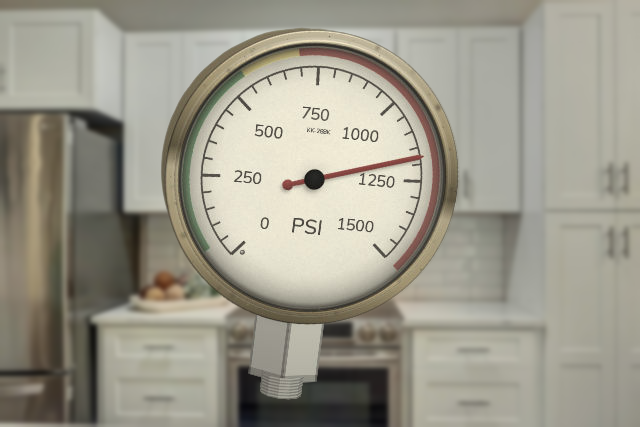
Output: **1175** psi
